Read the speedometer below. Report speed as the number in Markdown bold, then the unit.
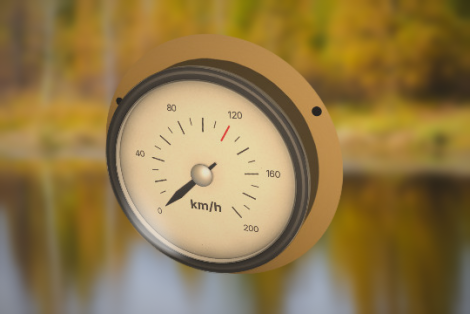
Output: **0** km/h
